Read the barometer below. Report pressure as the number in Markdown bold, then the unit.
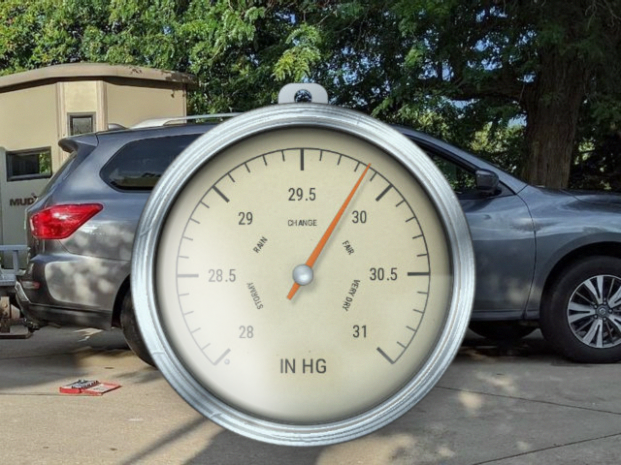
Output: **29.85** inHg
